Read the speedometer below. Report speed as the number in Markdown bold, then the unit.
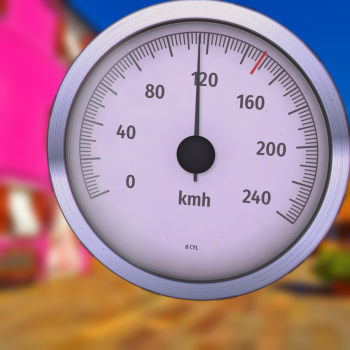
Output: **116** km/h
